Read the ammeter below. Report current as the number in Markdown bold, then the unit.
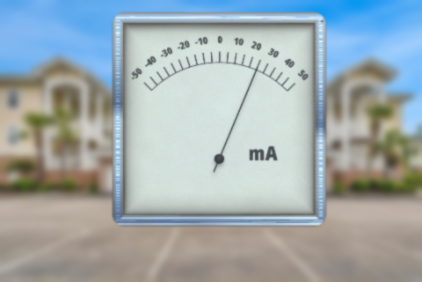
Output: **25** mA
